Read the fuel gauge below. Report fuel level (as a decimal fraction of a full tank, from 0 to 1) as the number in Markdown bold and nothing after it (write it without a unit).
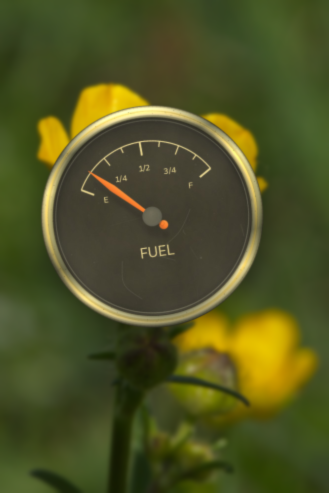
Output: **0.125**
